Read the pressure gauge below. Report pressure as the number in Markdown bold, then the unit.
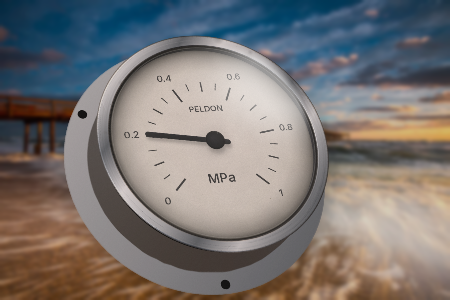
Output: **0.2** MPa
